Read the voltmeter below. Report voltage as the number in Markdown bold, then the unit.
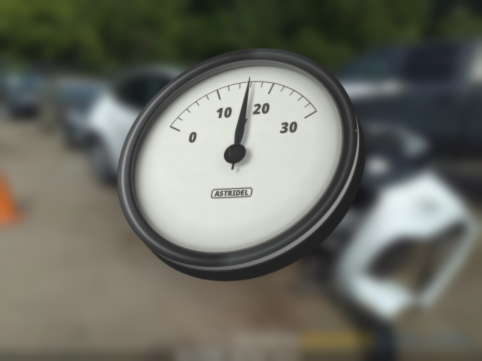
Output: **16** V
